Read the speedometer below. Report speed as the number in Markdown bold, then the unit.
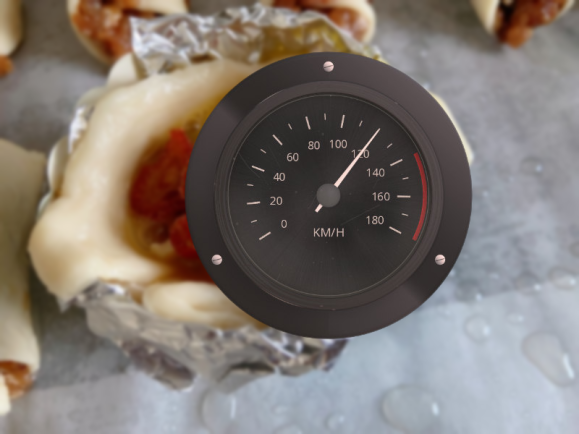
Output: **120** km/h
